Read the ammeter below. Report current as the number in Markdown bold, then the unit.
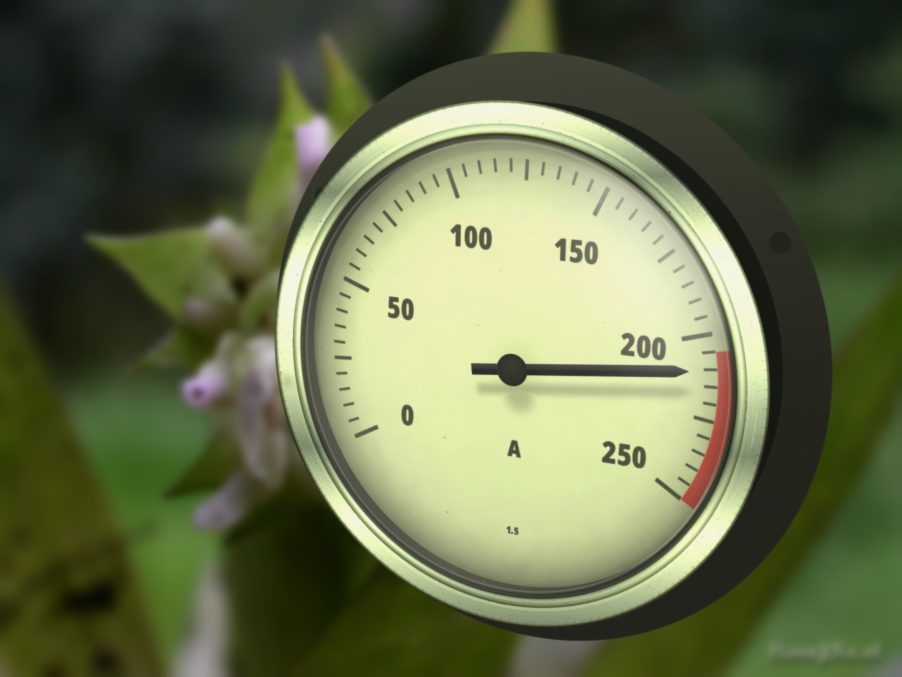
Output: **210** A
